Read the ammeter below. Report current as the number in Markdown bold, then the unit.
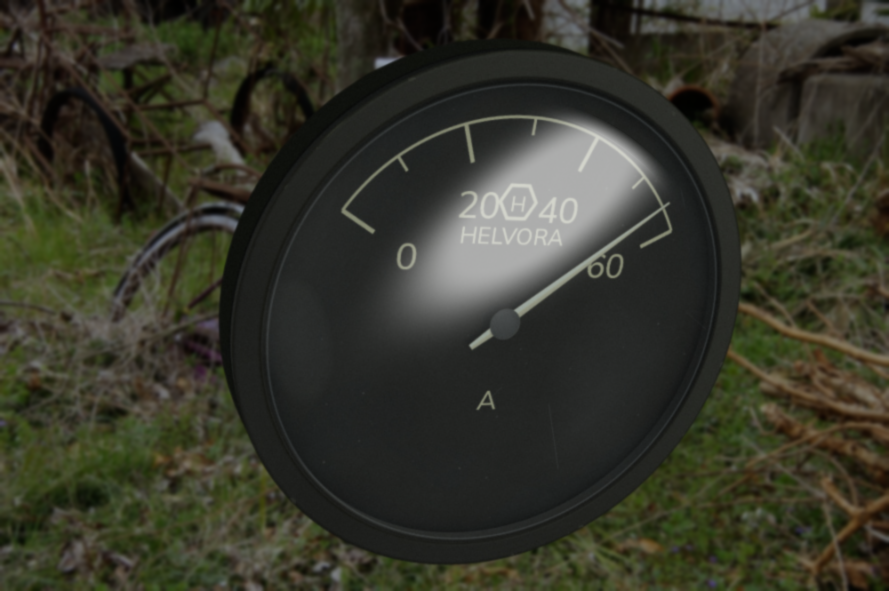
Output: **55** A
